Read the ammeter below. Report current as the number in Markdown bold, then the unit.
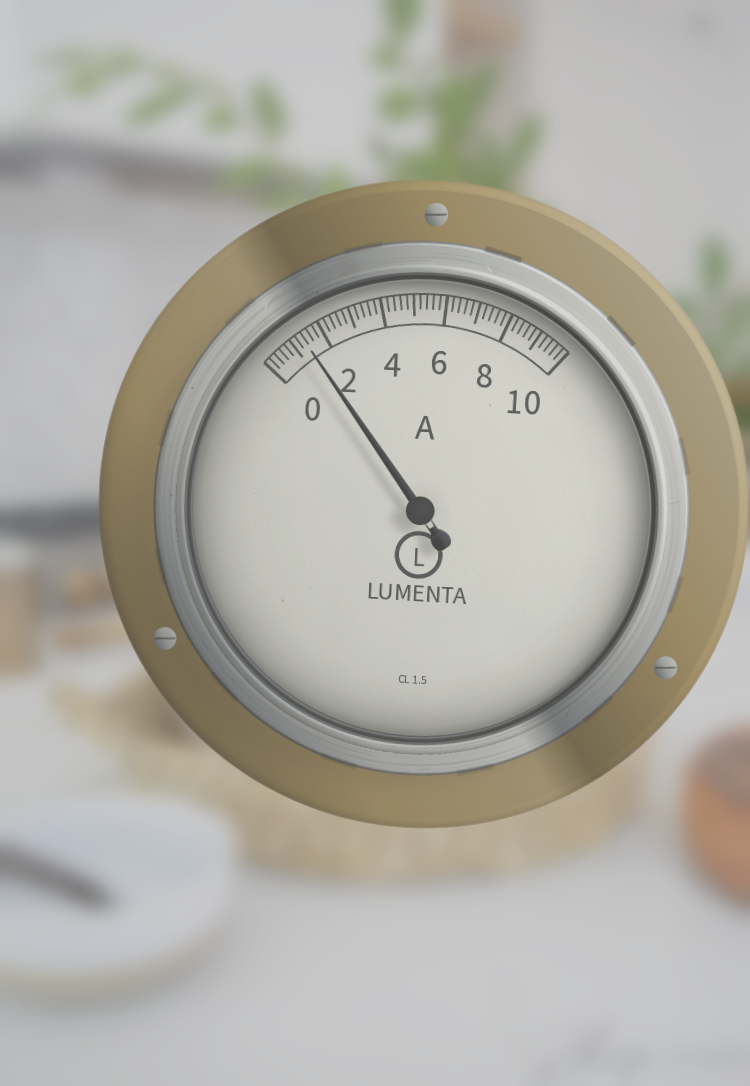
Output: **1.4** A
